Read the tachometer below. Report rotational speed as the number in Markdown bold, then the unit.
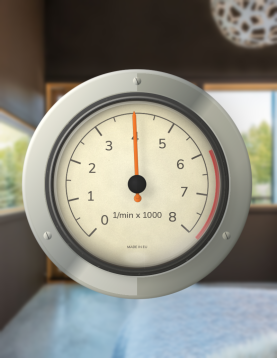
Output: **4000** rpm
